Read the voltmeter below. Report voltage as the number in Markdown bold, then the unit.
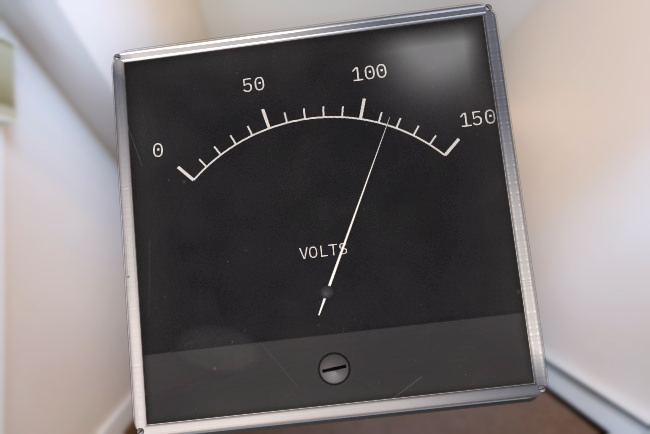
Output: **115** V
